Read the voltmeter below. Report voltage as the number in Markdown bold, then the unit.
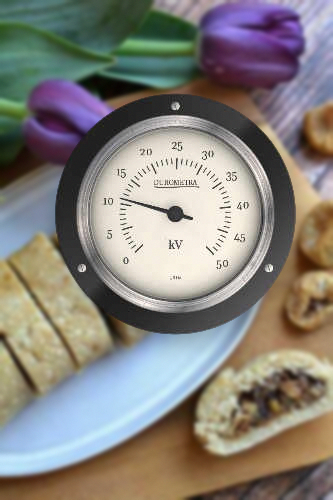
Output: **11** kV
